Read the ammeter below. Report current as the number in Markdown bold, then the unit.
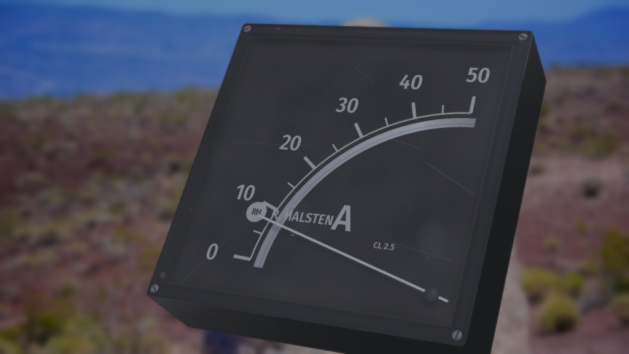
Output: **7.5** A
